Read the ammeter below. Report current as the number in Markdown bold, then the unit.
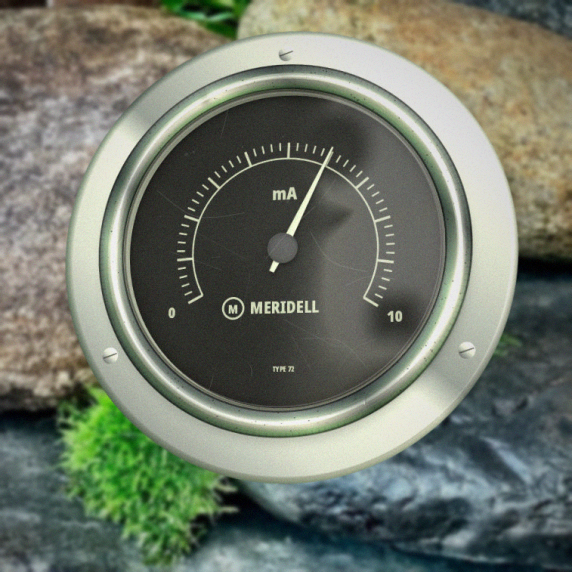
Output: **6** mA
